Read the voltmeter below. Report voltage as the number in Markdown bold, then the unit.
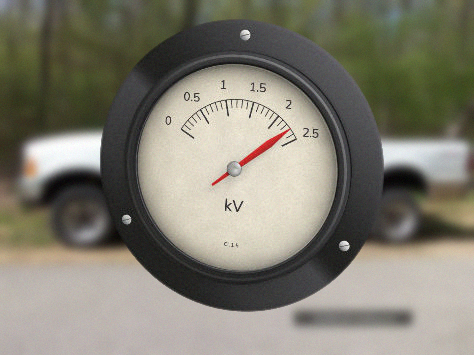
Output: **2.3** kV
